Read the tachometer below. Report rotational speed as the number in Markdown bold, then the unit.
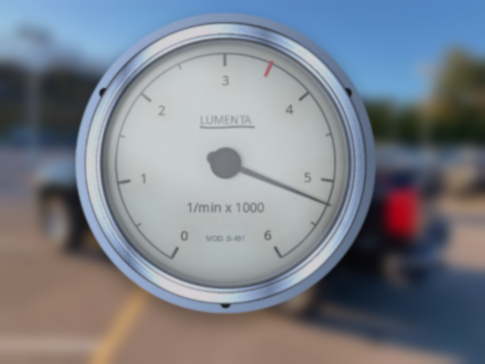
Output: **5250** rpm
